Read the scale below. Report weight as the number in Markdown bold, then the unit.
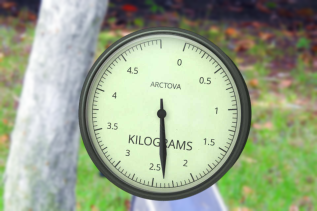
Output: **2.35** kg
